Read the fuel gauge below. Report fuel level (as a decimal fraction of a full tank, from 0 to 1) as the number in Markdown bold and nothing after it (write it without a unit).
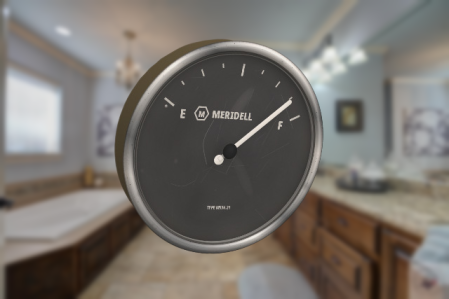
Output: **0.875**
